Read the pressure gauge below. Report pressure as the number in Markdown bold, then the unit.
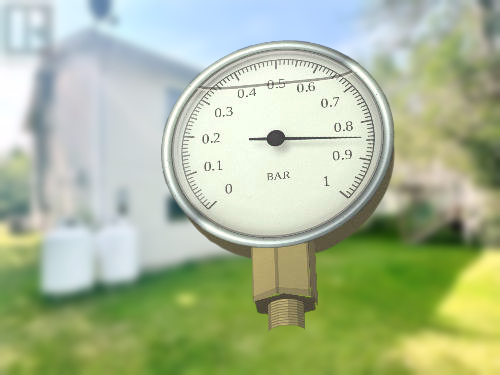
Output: **0.85** bar
